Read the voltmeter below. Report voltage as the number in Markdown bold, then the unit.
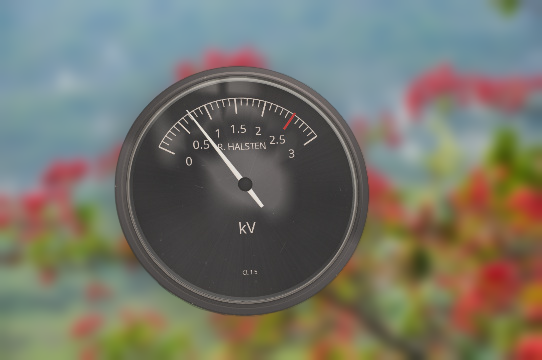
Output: **0.7** kV
